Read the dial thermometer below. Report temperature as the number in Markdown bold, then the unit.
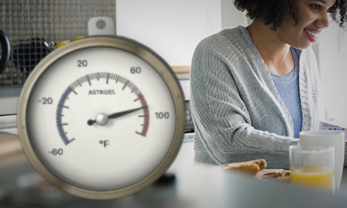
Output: **90** °F
